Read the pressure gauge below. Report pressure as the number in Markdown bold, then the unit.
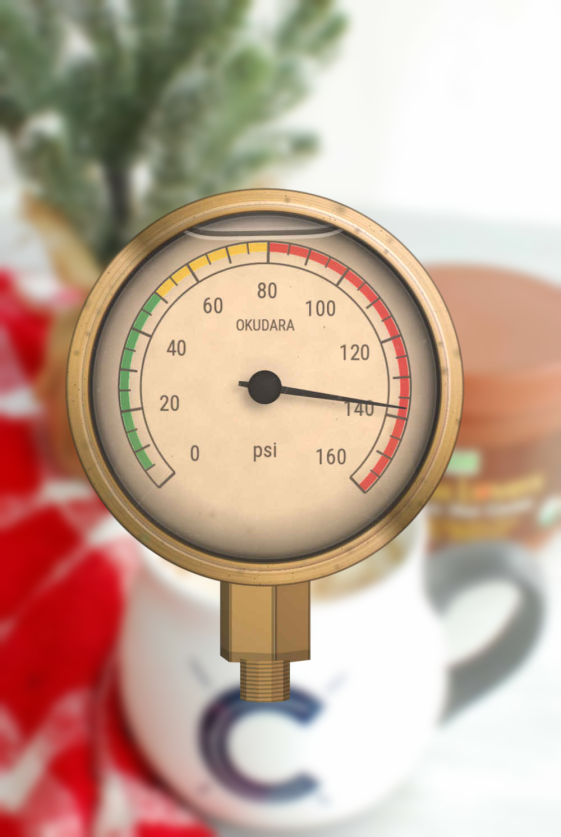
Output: **137.5** psi
